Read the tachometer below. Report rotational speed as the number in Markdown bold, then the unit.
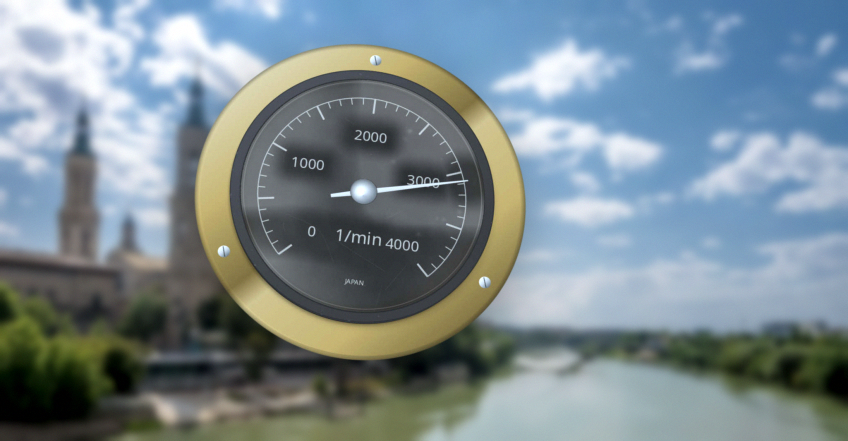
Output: **3100** rpm
